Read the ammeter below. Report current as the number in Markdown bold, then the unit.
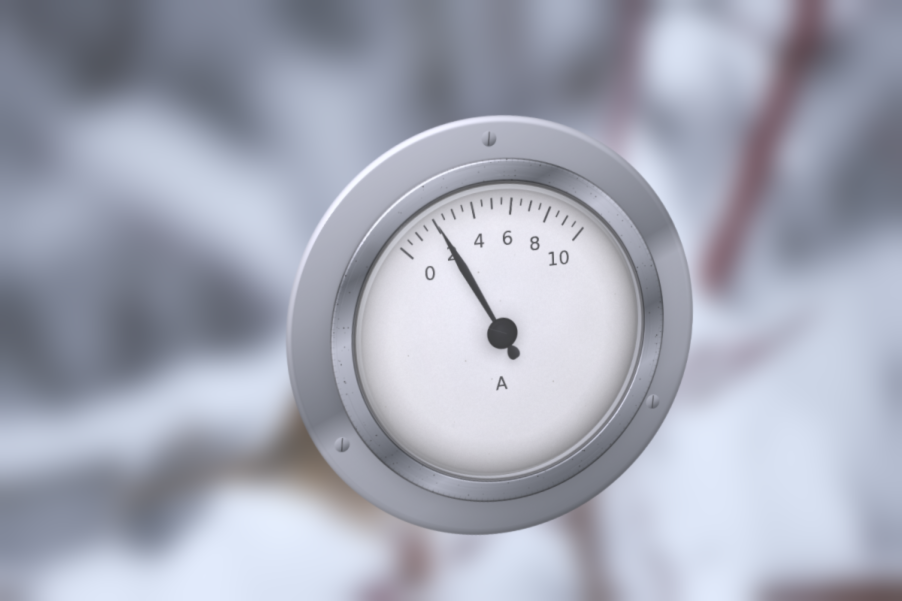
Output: **2** A
